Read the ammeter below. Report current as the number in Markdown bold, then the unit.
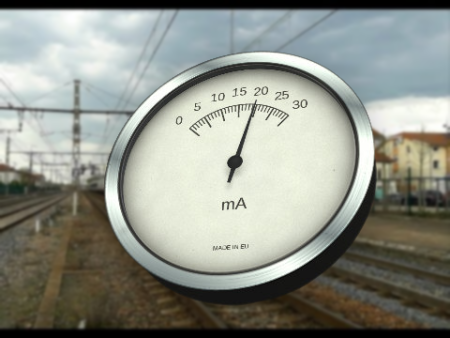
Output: **20** mA
